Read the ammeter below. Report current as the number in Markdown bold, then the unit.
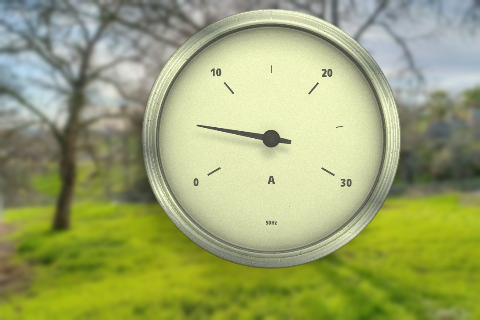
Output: **5** A
